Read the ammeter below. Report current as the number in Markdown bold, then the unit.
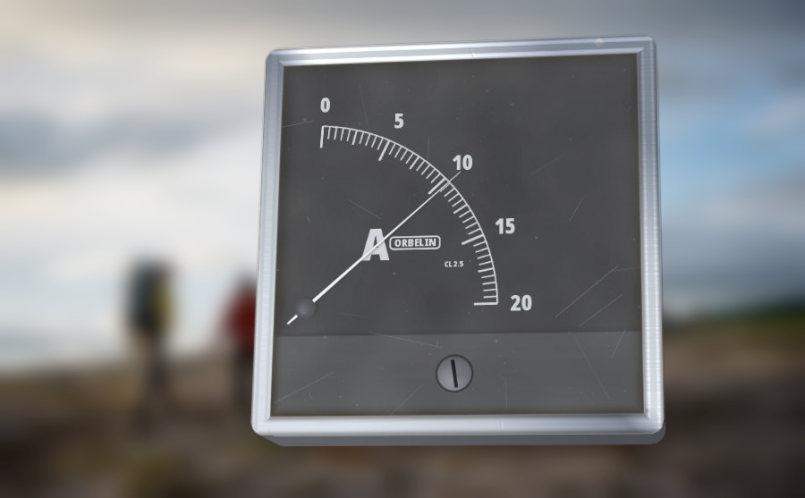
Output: **10.5** A
